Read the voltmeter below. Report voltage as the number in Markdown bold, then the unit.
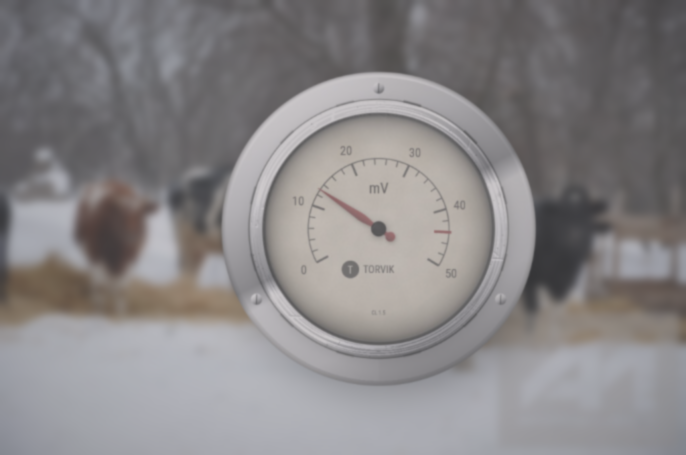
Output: **13** mV
